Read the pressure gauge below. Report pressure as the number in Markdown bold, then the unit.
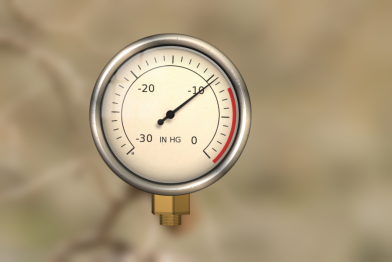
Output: **-9.5** inHg
